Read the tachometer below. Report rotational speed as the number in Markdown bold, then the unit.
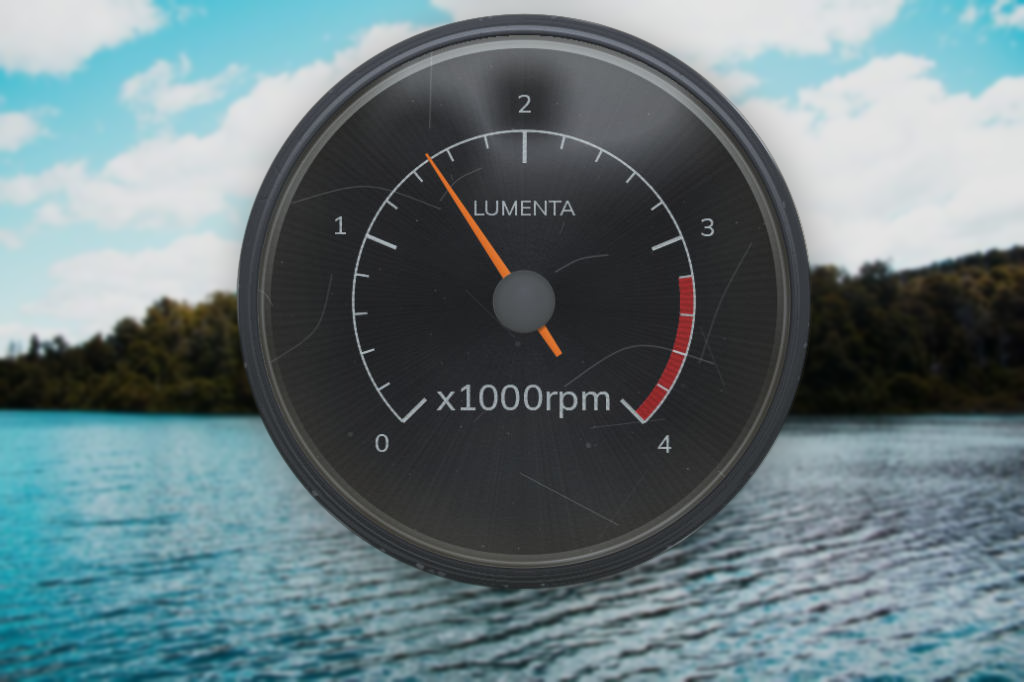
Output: **1500** rpm
